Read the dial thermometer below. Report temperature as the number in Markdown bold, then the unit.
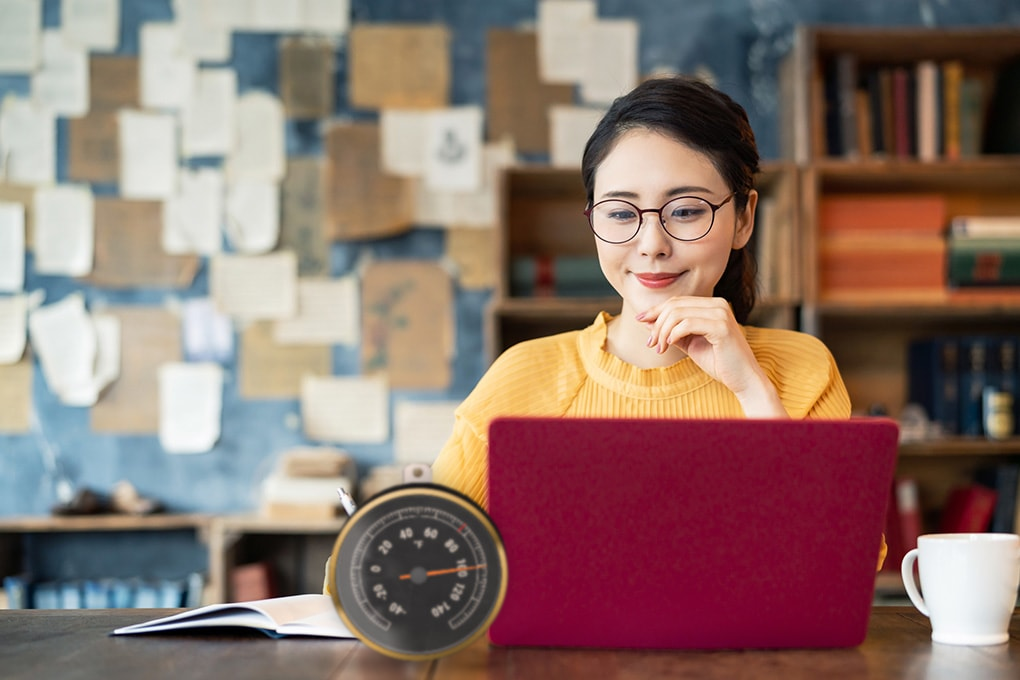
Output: **100** °F
